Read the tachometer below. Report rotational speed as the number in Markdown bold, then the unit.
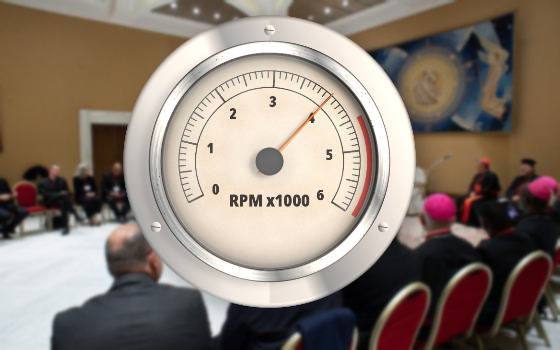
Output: **4000** rpm
